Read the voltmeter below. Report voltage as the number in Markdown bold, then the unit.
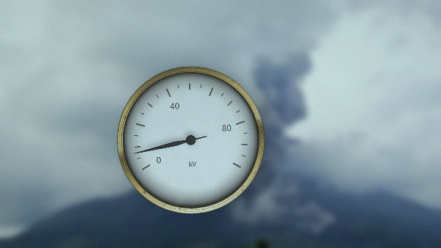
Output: **7.5** kV
